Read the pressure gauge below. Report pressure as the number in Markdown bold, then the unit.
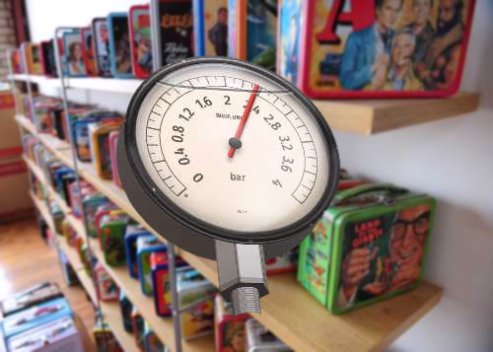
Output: **2.35** bar
